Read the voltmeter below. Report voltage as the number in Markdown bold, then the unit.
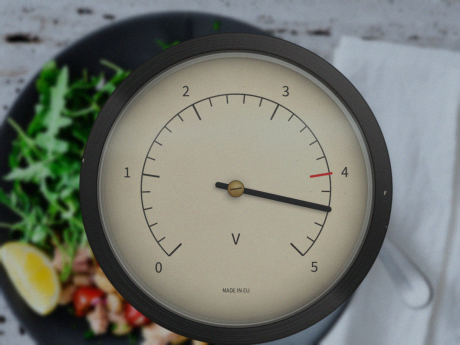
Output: **4.4** V
